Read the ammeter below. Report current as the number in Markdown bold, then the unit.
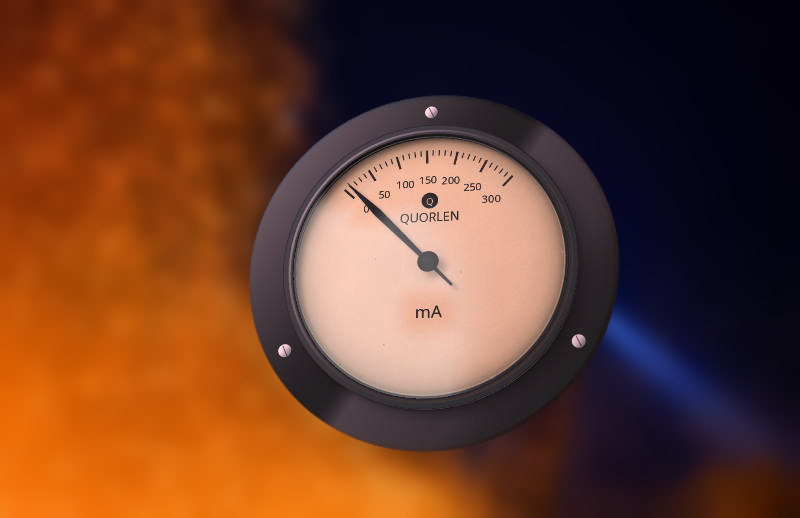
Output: **10** mA
